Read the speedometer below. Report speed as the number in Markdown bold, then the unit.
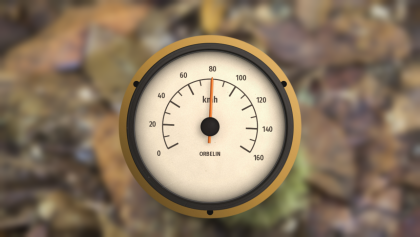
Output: **80** km/h
